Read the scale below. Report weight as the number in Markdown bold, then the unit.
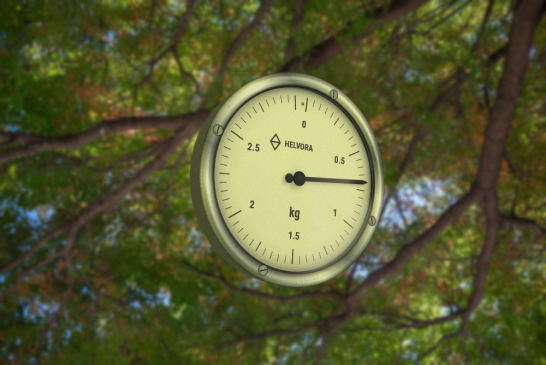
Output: **0.7** kg
